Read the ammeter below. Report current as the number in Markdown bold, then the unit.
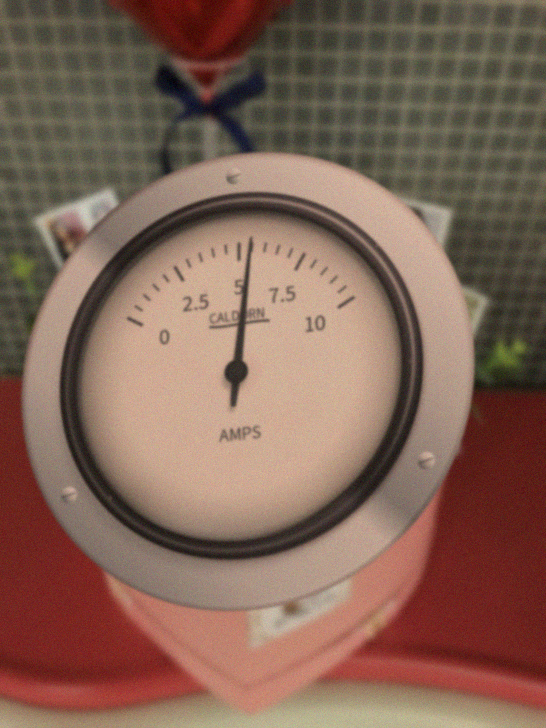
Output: **5.5** A
